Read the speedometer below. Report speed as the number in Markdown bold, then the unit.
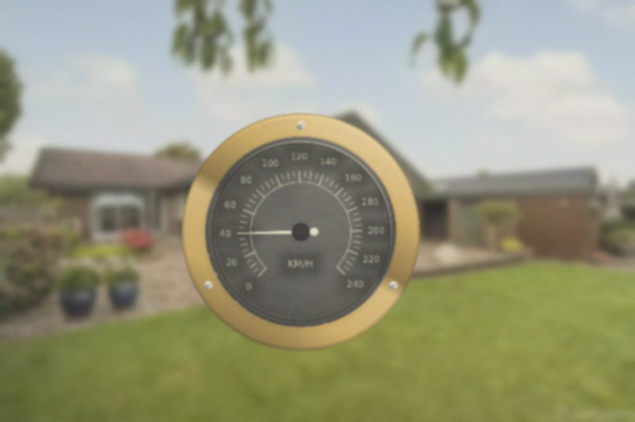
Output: **40** km/h
